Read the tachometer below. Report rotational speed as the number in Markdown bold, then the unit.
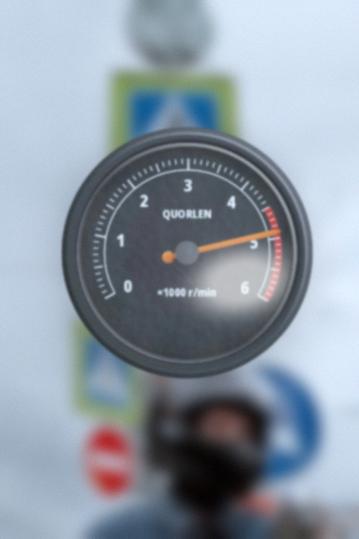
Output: **4900** rpm
